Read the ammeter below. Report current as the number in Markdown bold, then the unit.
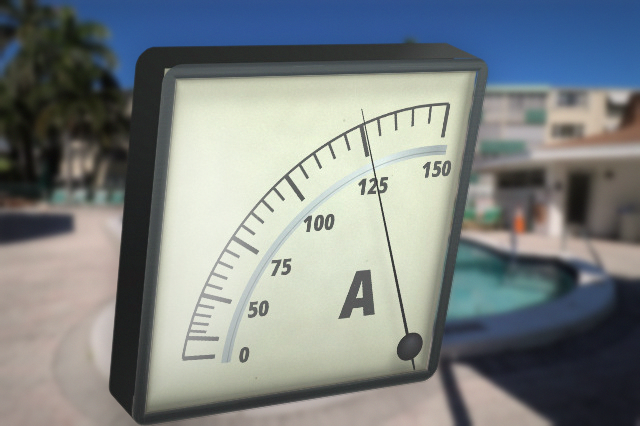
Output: **125** A
